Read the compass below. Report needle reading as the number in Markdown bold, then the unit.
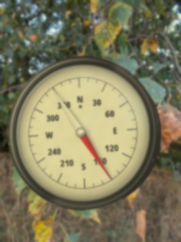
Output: **150** °
